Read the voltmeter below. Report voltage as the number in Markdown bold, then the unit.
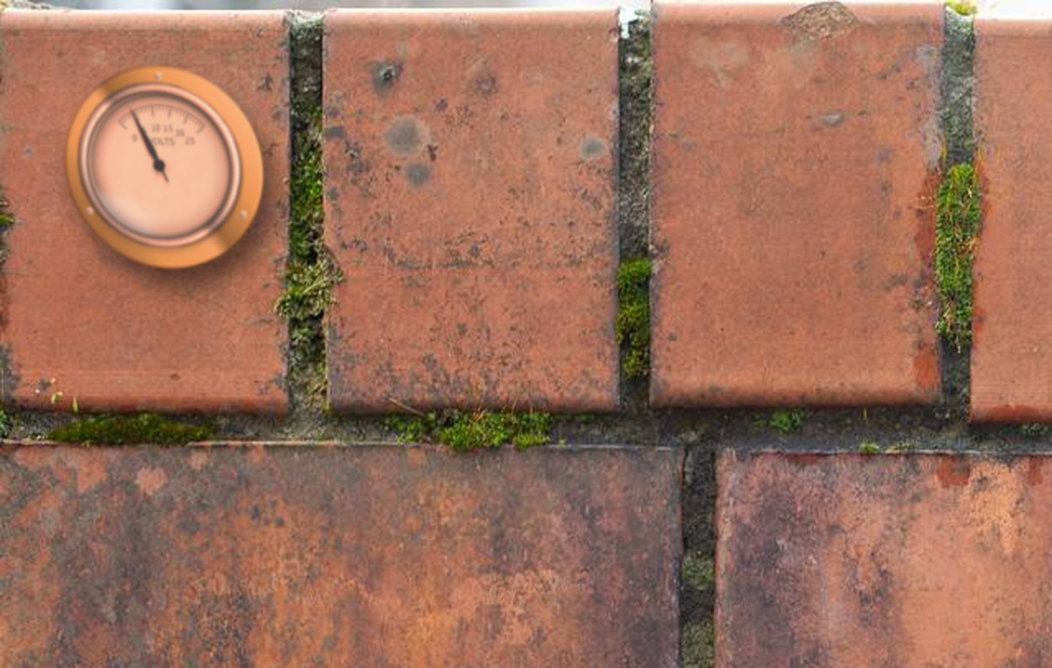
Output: **5** V
